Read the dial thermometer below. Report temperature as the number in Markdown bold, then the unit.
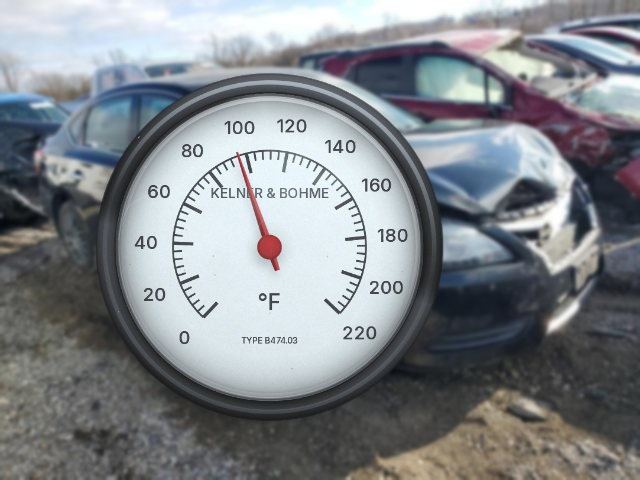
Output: **96** °F
